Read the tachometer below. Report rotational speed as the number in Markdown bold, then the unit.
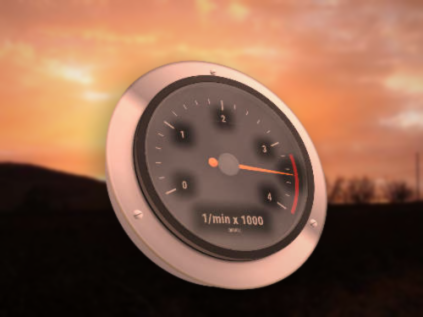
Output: **3500** rpm
